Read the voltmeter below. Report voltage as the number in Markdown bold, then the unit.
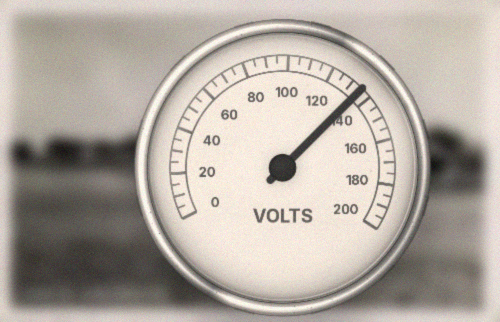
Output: **135** V
